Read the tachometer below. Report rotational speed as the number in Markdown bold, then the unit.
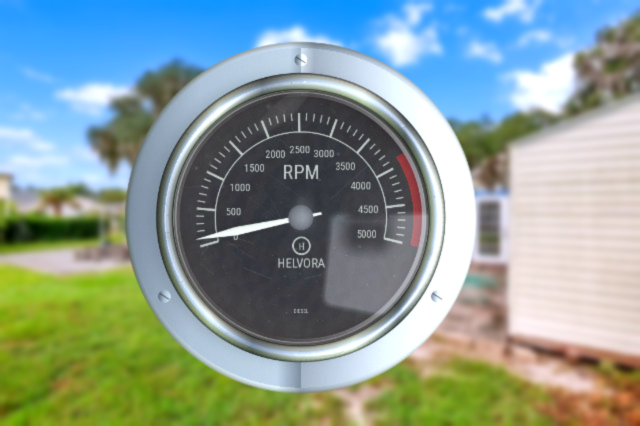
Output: **100** rpm
